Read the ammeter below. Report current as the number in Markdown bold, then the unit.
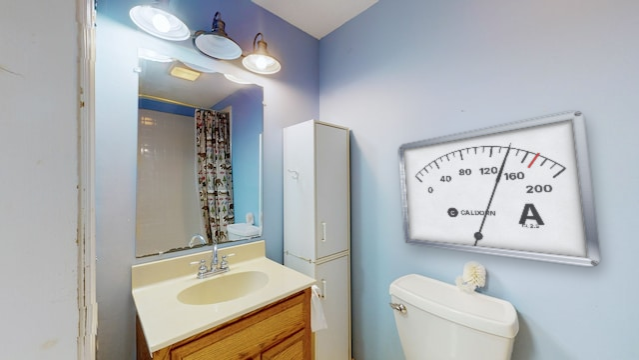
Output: **140** A
